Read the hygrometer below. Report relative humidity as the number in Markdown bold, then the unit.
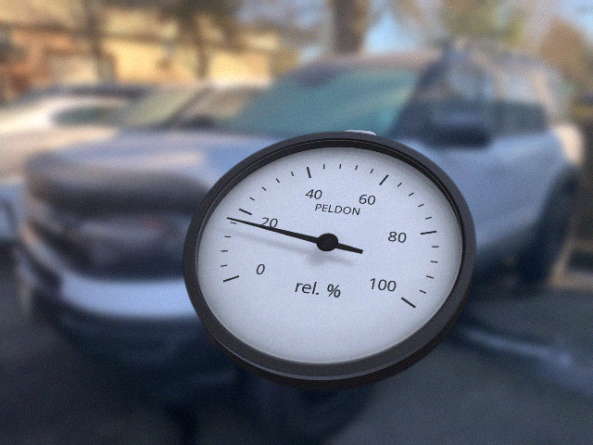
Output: **16** %
